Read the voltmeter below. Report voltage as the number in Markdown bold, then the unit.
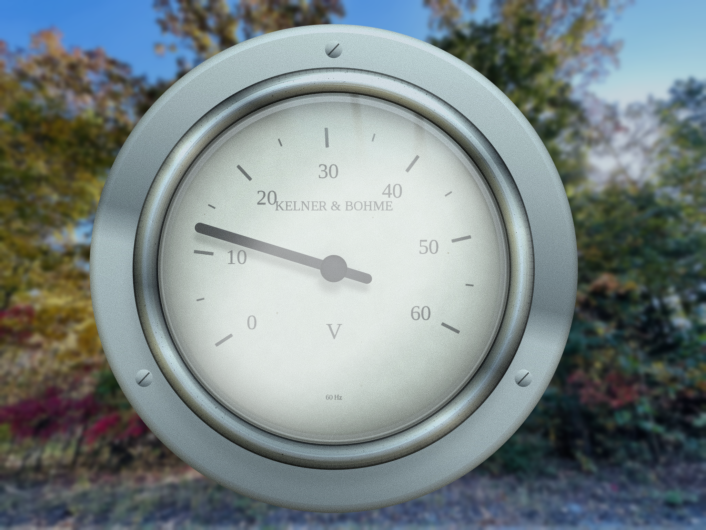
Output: **12.5** V
